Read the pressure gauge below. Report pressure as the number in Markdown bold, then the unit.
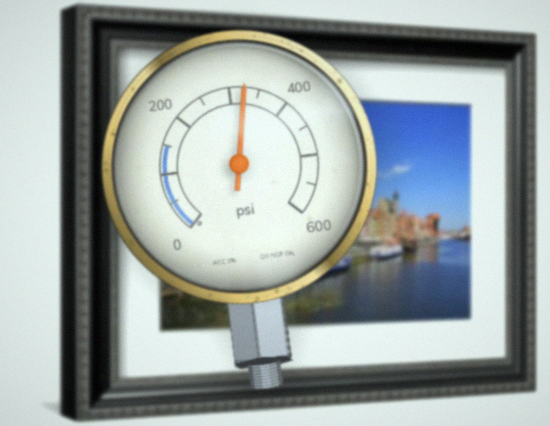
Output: **325** psi
